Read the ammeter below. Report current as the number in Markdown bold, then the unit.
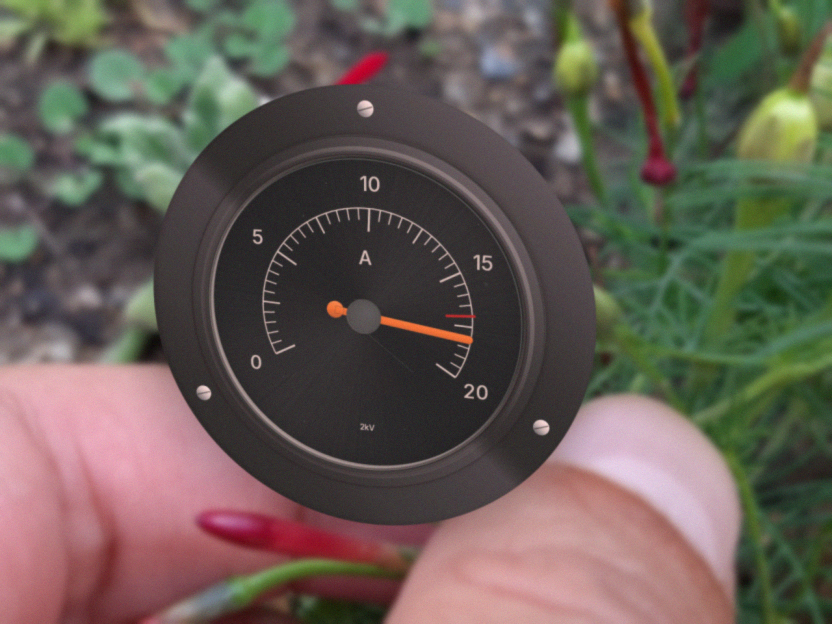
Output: **18** A
